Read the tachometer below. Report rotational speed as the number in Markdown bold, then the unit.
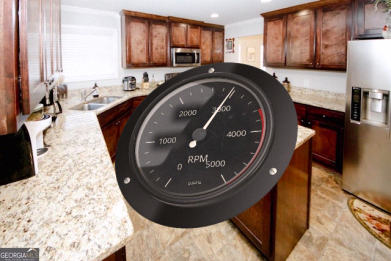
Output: **3000** rpm
